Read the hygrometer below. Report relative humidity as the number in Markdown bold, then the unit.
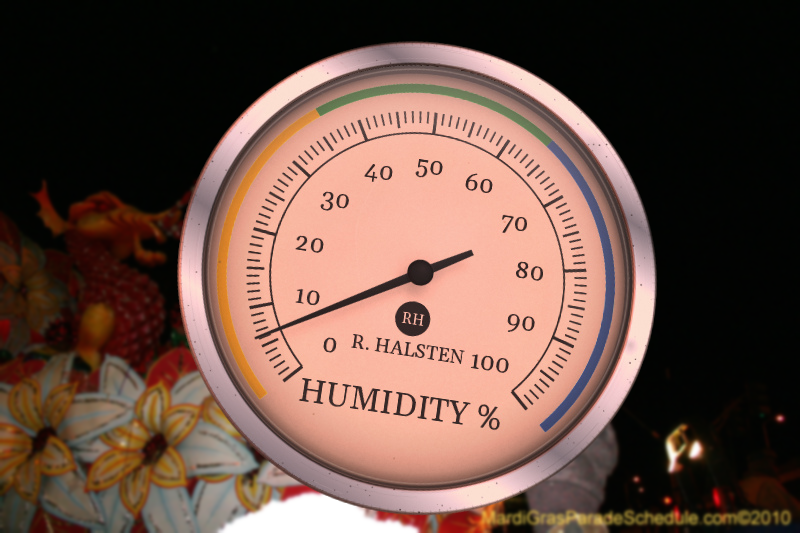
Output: **6** %
